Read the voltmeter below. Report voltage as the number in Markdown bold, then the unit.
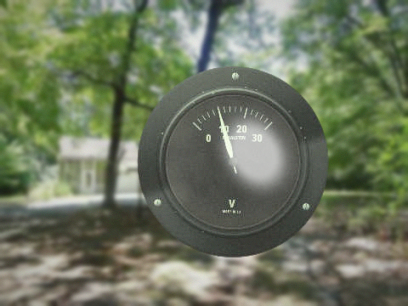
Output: **10** V
